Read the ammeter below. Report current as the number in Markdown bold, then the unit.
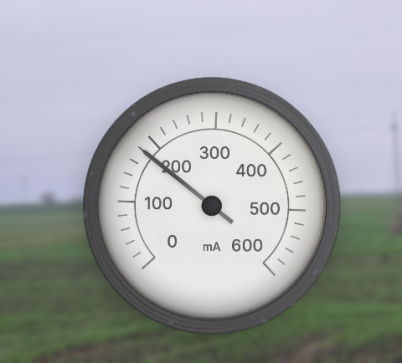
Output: **180** mA
